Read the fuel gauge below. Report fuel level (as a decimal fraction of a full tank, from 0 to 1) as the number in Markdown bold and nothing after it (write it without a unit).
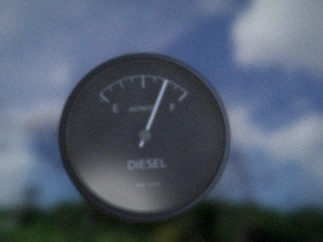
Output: **0.75**
